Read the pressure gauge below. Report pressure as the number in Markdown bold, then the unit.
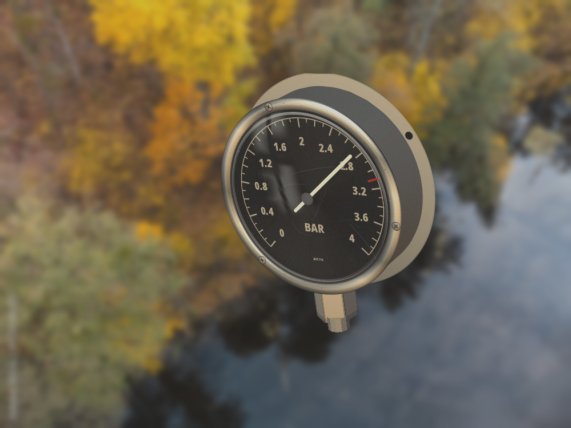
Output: **2.75** bar
